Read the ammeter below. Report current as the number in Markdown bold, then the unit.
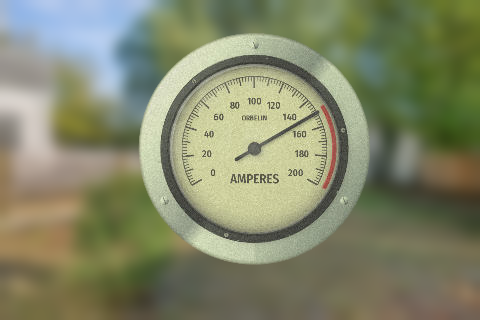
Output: **150** A
